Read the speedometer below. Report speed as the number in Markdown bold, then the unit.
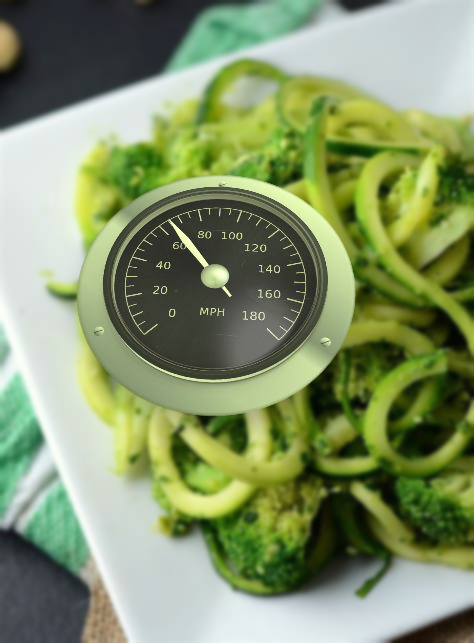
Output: **65** mph
